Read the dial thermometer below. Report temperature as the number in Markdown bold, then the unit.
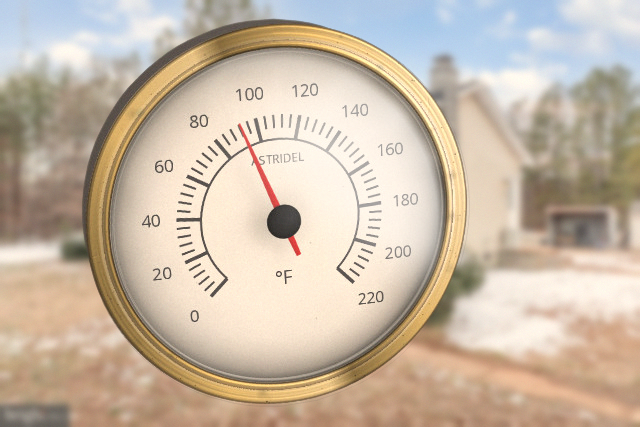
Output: **92** °F
